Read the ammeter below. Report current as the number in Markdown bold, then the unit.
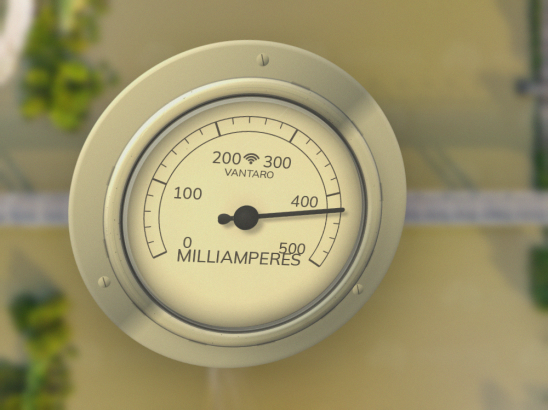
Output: **420** mA
